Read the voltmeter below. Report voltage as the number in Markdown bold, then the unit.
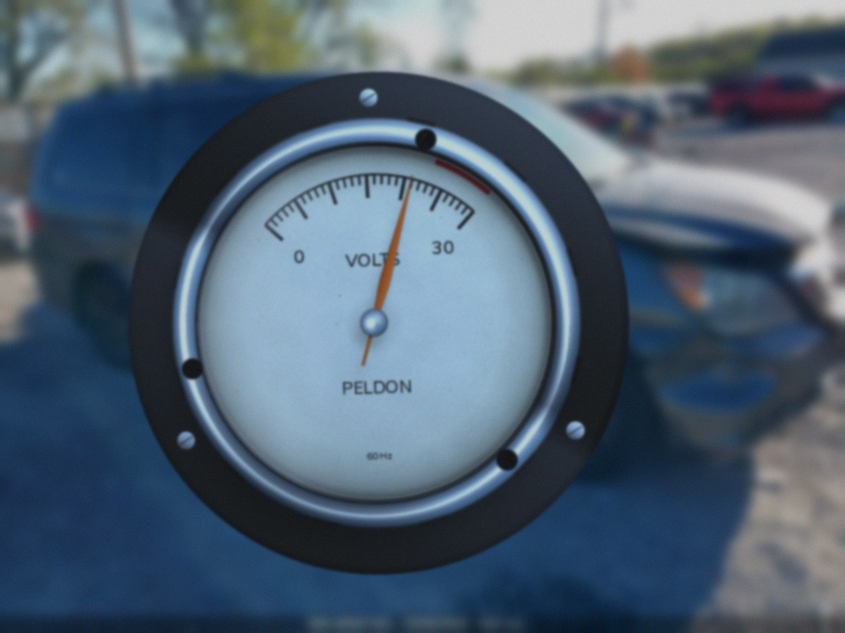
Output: **21** V
